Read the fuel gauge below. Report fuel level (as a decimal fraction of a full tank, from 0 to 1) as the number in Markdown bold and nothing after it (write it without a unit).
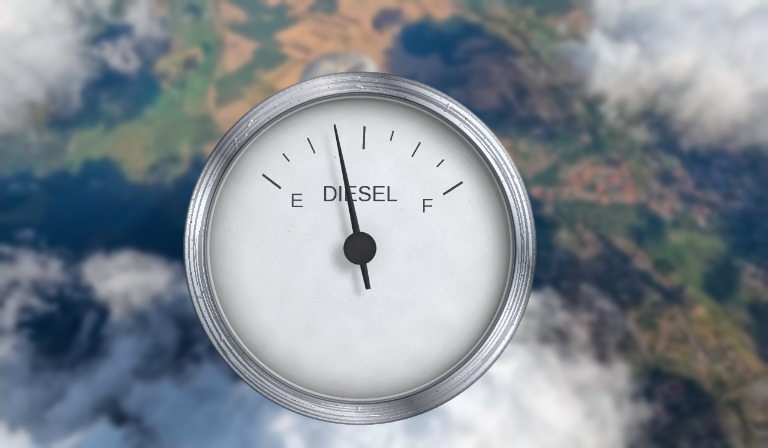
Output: **0.375**
